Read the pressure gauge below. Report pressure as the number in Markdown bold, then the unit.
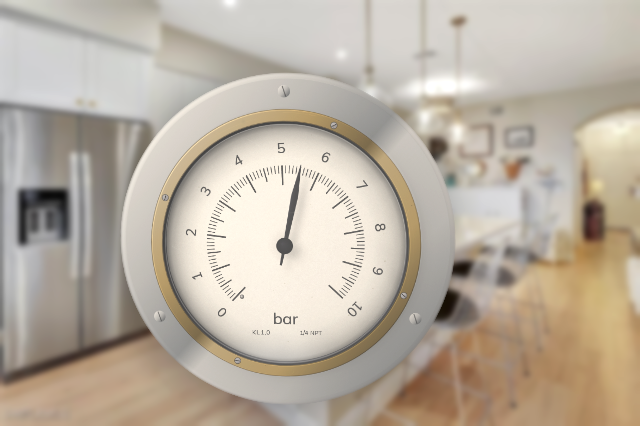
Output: **5.5** bar
